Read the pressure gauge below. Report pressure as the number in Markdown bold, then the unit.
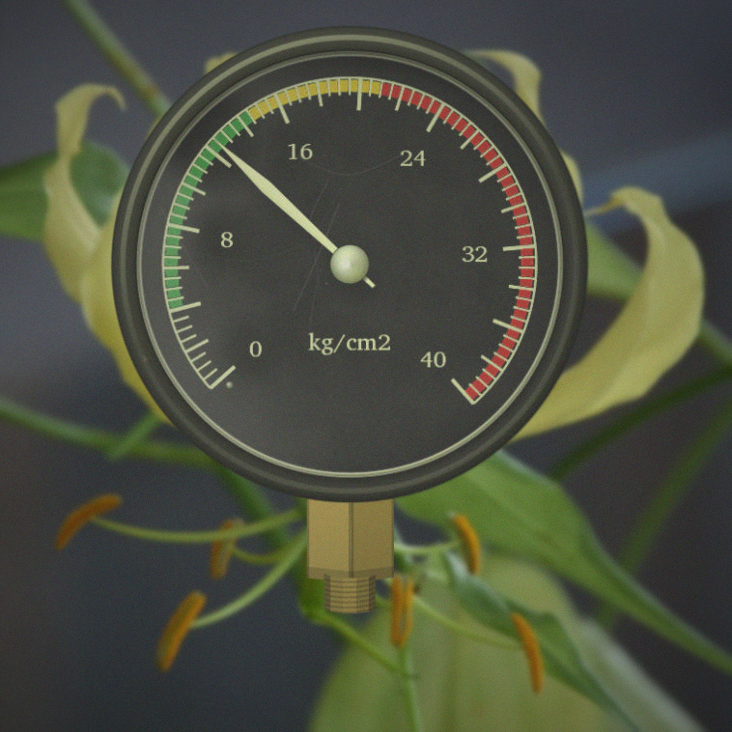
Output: **12.5** kg/cm²
